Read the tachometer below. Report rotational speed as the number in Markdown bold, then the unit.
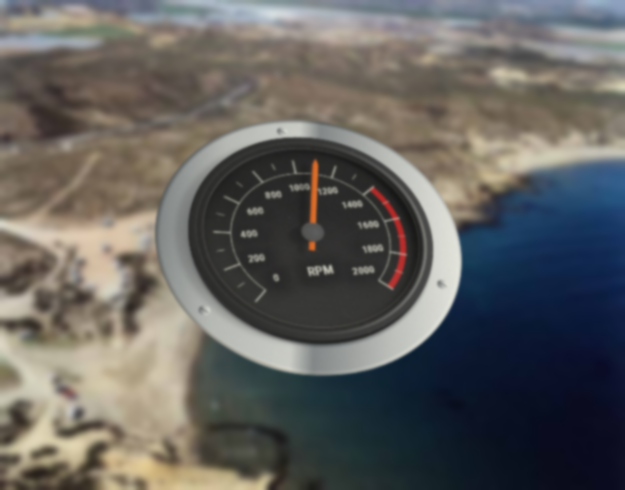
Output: **1100** rpm
